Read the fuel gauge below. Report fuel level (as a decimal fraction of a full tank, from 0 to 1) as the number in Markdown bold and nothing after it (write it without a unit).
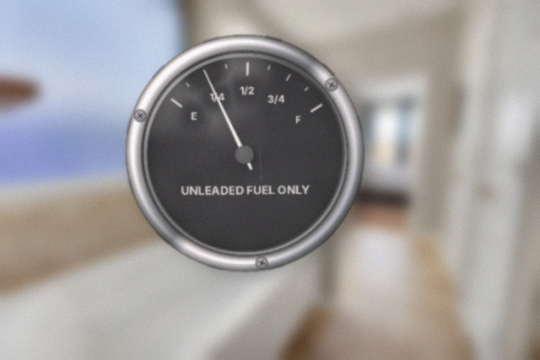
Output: **0.25**
